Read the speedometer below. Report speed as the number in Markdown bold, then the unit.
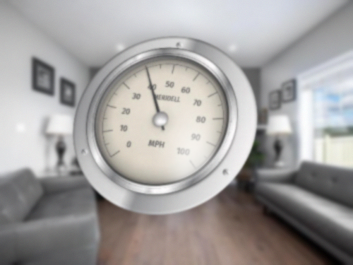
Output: **40** mph
